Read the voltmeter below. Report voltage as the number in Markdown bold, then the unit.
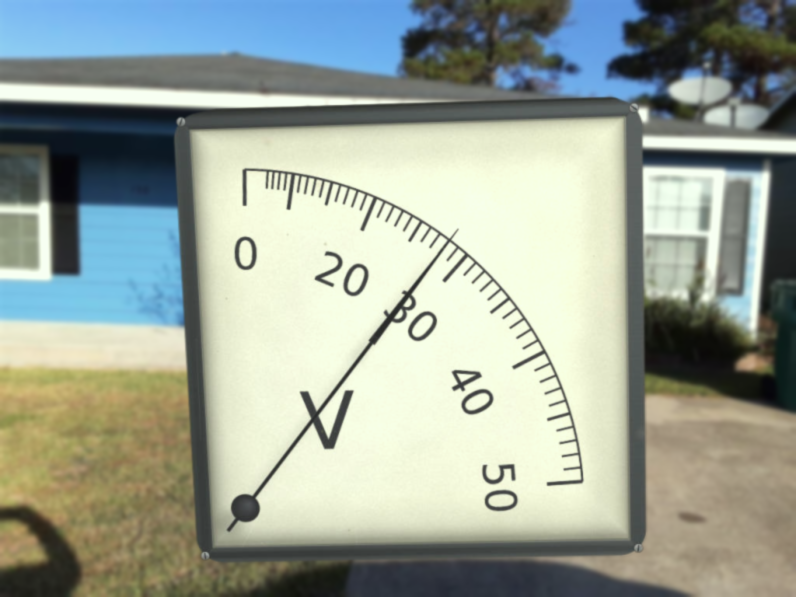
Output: **28** V
